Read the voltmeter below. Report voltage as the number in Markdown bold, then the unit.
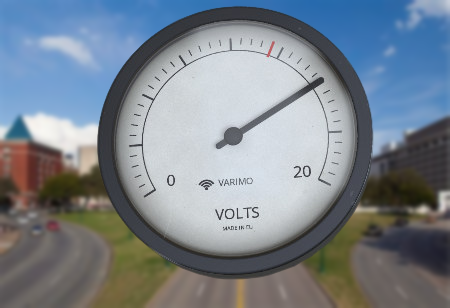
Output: **15** V
